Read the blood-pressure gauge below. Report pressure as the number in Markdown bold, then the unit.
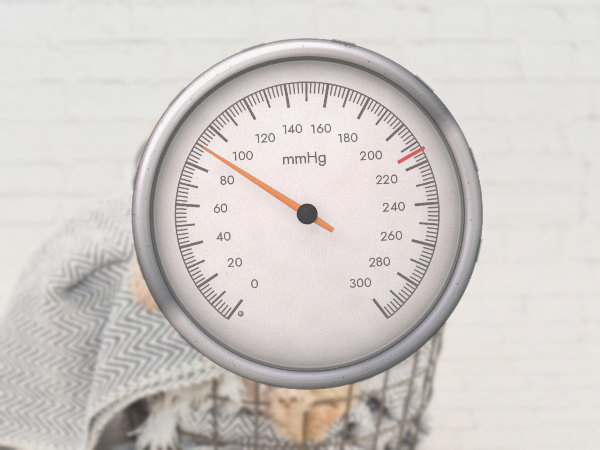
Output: **90** mmHg
